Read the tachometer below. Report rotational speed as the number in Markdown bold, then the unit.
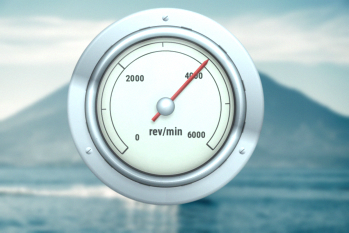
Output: **4000** rpm
